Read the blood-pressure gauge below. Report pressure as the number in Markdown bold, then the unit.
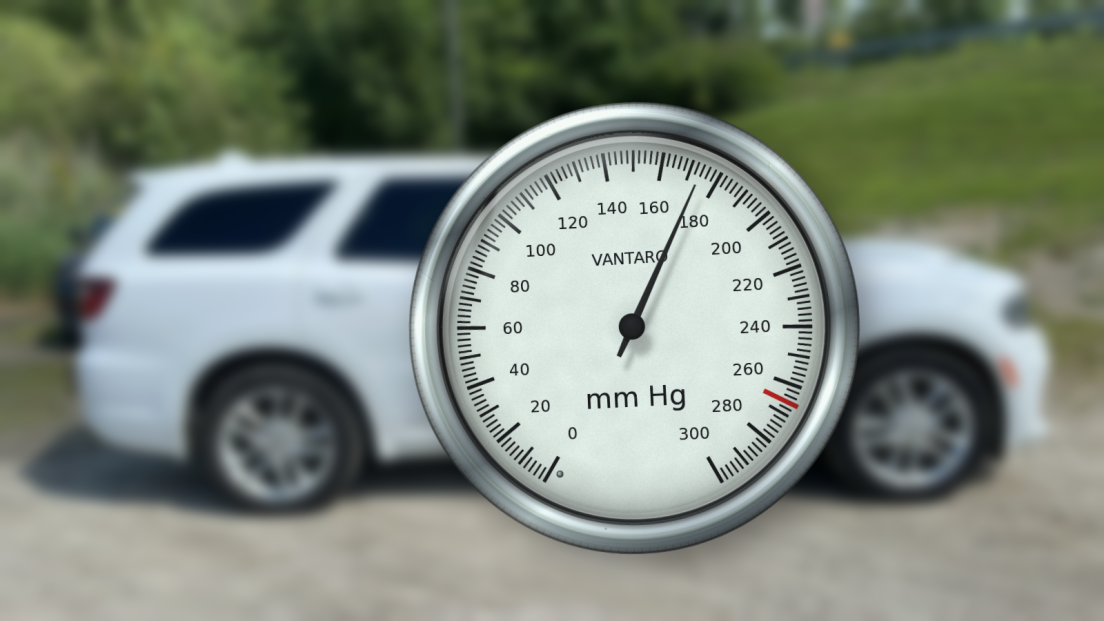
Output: **174** mmHg
